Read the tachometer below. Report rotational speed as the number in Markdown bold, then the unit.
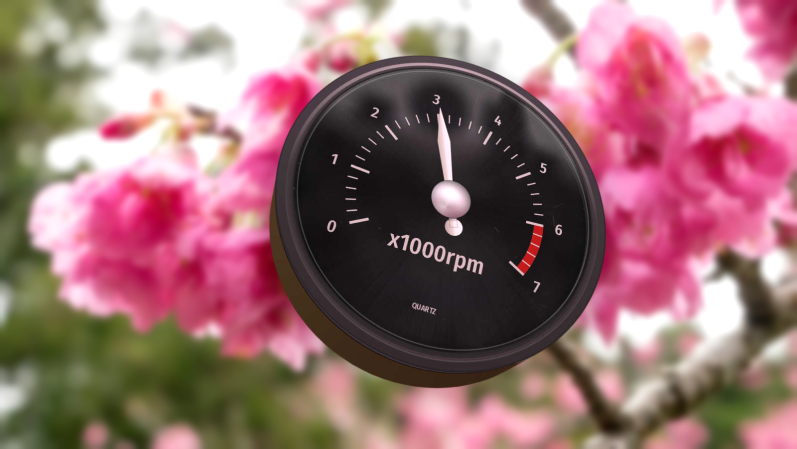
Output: **3000** rpm
